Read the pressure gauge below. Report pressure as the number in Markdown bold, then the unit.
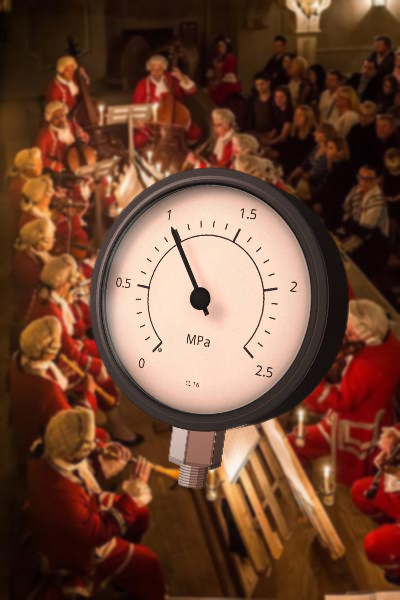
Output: **1** MPa
